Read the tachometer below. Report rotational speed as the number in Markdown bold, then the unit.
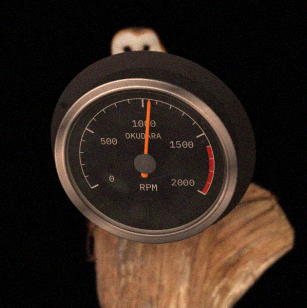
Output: **1050** rpm
